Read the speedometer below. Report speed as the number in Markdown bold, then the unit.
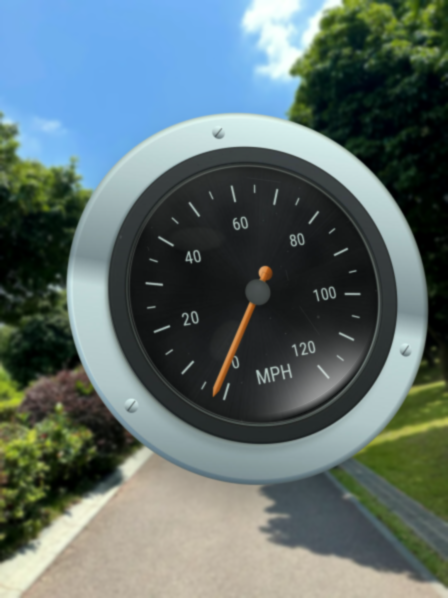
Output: **2.5** mph
